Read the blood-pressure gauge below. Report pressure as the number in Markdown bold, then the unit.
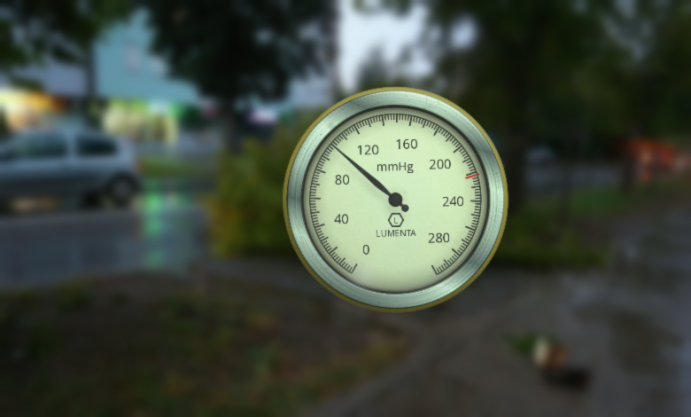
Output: **100** mmHg
